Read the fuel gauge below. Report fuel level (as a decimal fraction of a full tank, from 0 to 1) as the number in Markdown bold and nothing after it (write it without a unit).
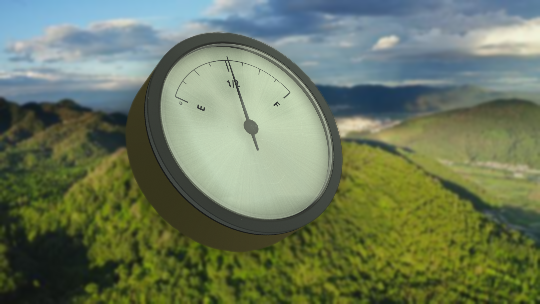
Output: **0.5**
